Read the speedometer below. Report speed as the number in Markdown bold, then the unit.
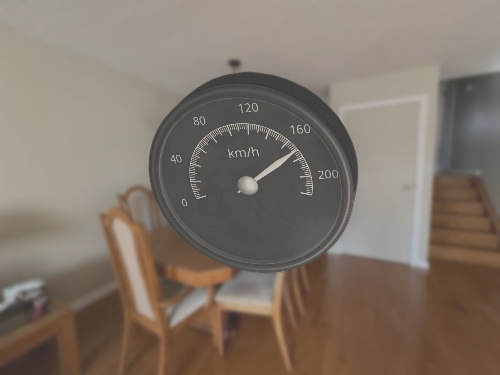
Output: **170** km/h
